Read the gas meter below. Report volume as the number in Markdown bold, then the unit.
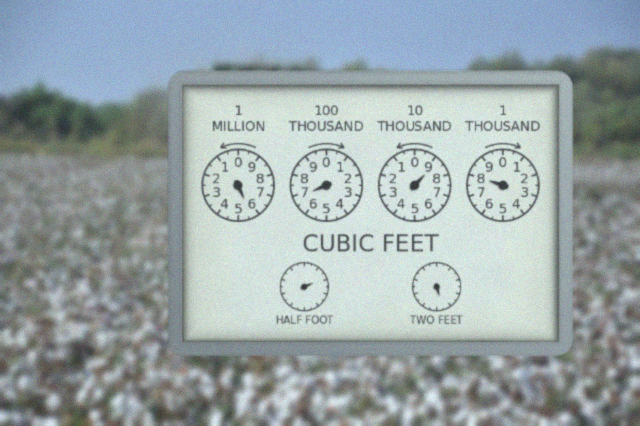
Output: **568800** ft³
